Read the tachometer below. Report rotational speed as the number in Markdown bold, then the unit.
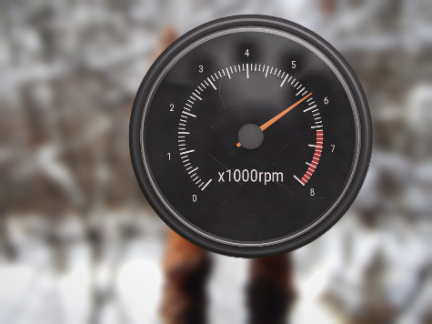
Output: **5700** rpm
